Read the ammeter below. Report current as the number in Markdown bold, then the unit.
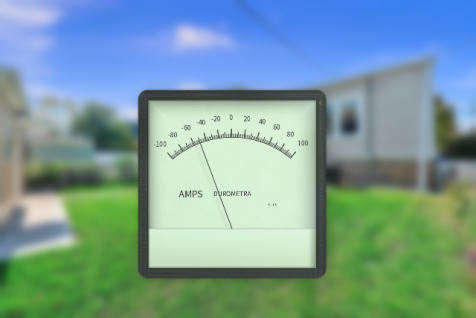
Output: **-50** A
